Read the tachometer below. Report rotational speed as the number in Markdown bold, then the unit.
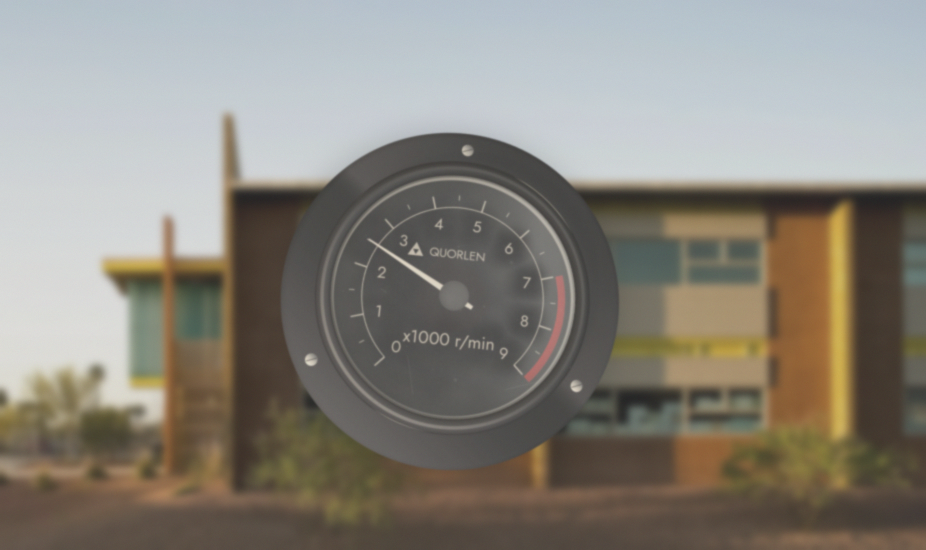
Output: **2500** rpm
